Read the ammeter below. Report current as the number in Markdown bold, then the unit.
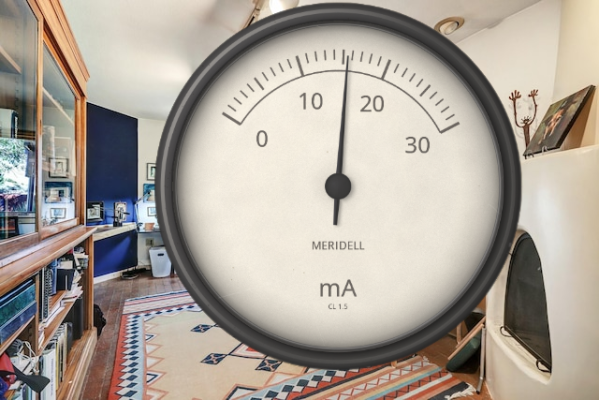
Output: **15.5** mA
